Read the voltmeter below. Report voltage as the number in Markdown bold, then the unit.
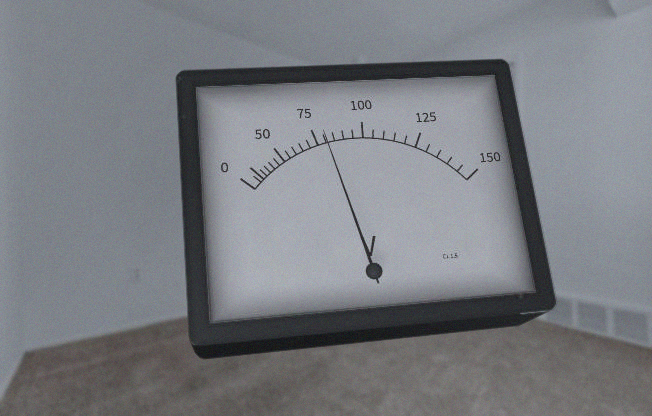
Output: **80** V
